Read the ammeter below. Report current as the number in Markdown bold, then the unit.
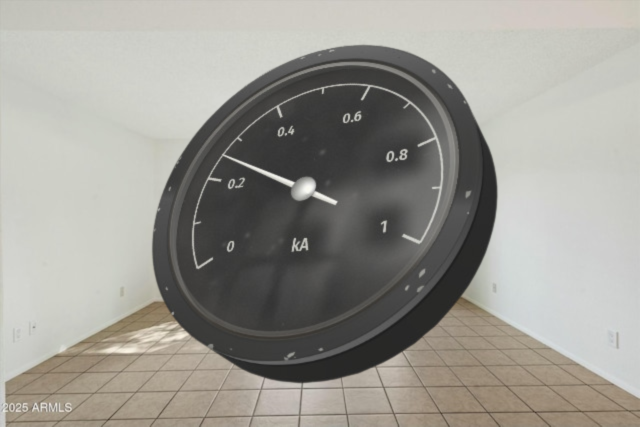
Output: **0.25** kA
